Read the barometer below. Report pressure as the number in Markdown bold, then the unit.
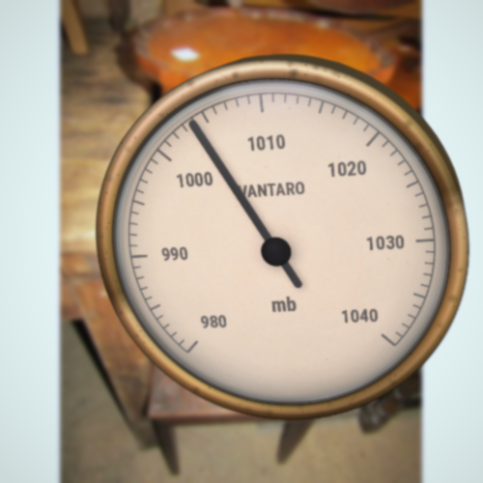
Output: **1004** mbar
